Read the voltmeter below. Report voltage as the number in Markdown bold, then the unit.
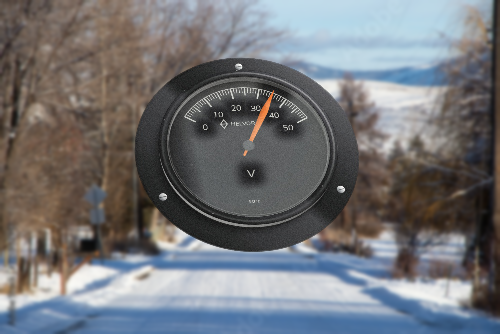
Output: **35** V
